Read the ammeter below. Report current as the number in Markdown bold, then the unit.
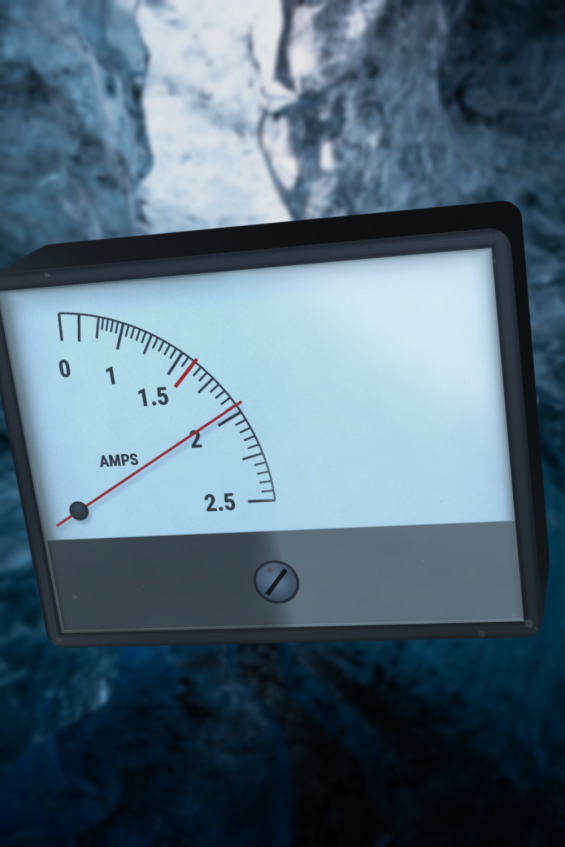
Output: **1.95** A
